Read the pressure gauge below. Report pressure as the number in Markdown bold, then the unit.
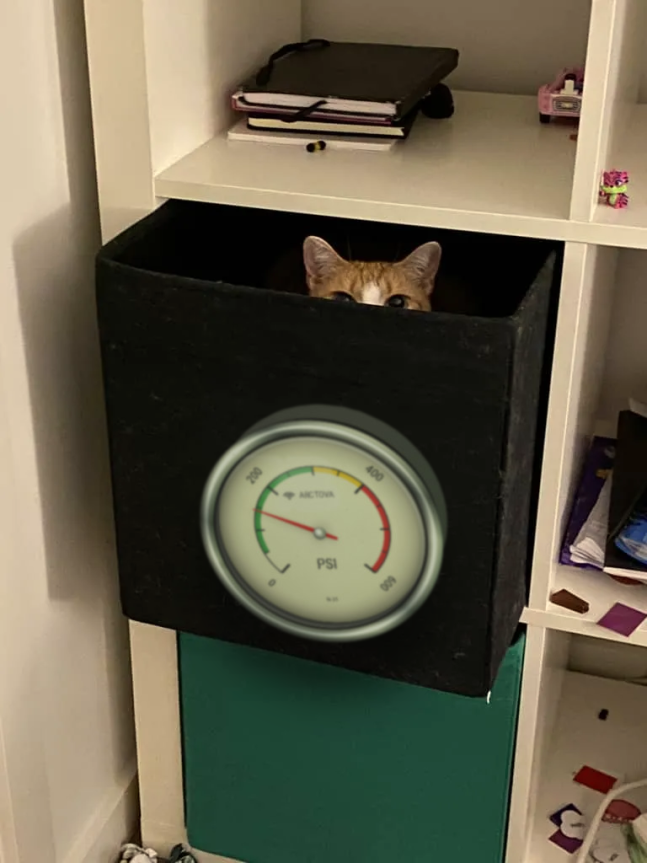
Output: **150** psi
